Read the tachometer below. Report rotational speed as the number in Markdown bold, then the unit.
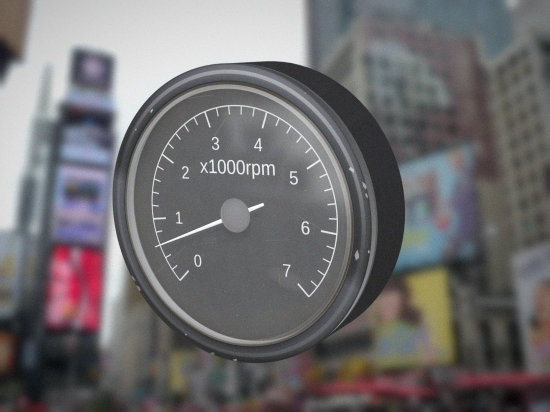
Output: **600** rpm
